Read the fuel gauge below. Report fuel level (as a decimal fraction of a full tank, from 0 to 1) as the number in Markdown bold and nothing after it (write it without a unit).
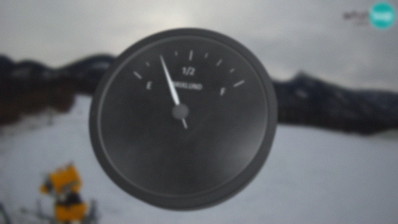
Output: **0.25**
